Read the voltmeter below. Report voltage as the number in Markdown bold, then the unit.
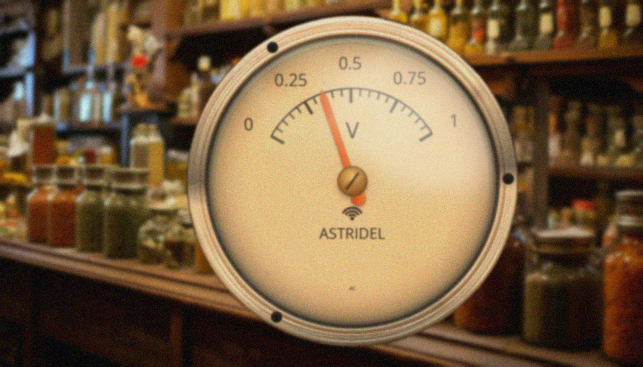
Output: **0.35** V
